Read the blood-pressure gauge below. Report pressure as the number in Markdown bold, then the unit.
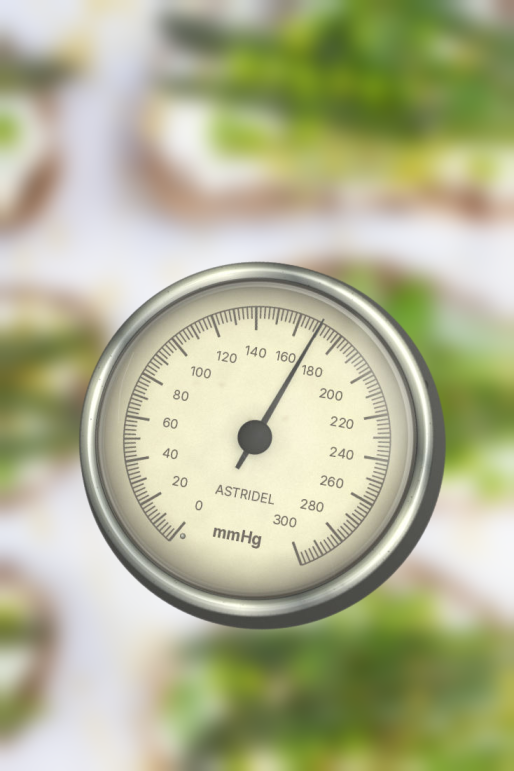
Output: **170** mmHg
